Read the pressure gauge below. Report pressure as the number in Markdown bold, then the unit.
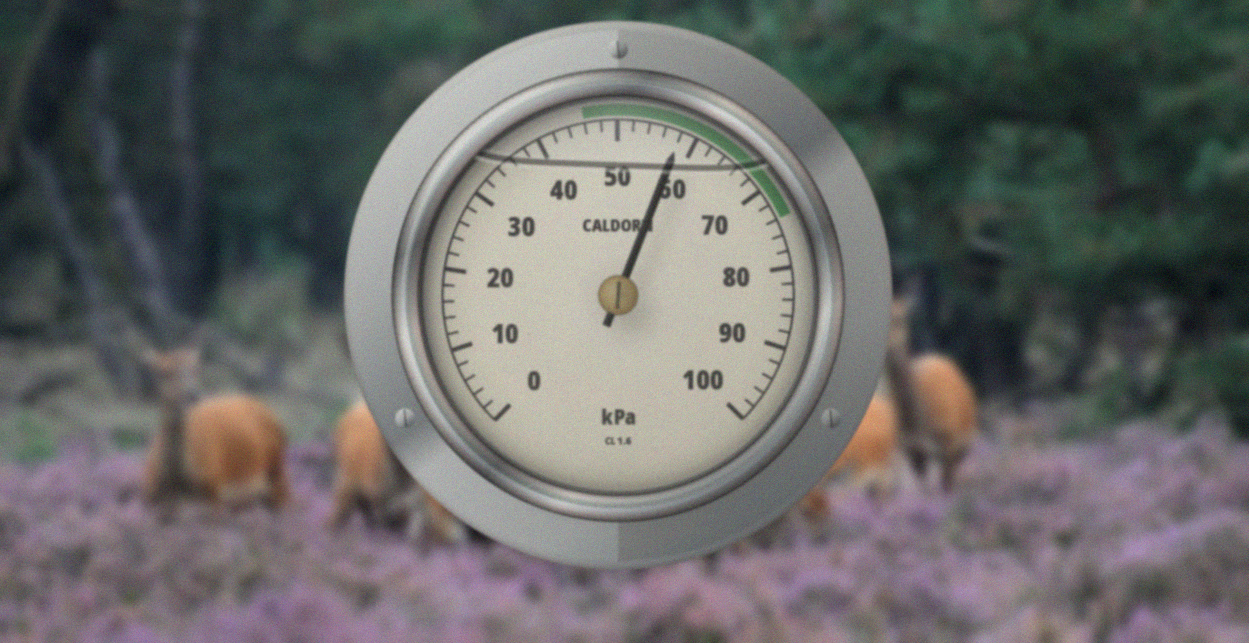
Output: **58** kPa
